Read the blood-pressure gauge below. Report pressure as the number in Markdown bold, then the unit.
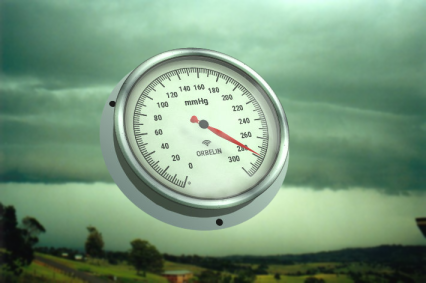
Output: **280** mmHg
